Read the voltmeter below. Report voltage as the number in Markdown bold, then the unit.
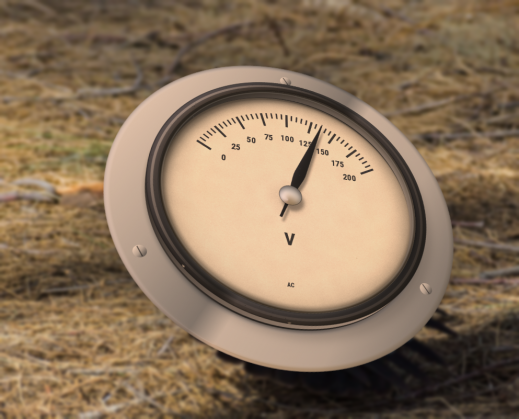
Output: **135** V
